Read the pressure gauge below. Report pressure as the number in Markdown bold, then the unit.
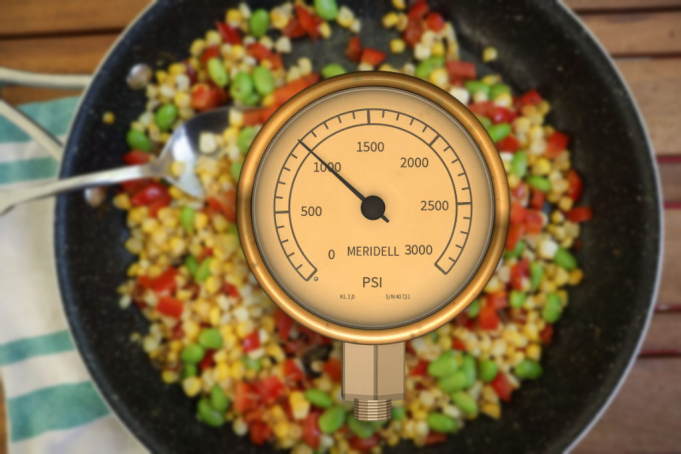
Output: **1000** psi
